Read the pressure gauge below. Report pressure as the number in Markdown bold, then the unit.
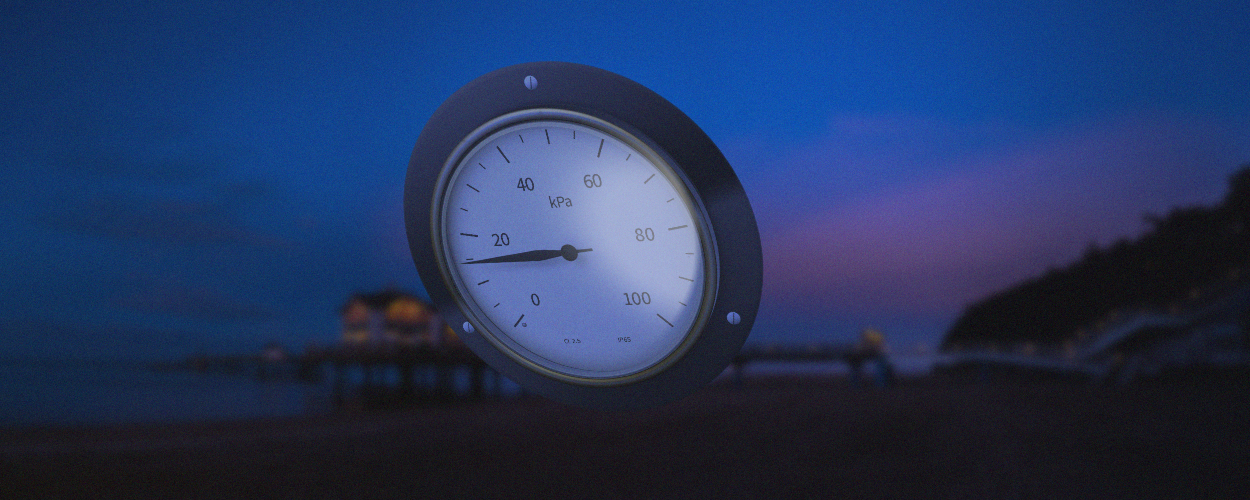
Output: **15** kPa
